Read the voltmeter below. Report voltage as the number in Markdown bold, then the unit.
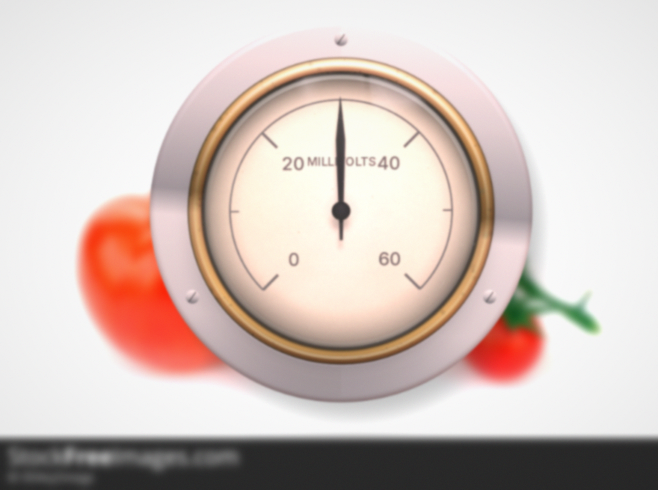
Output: **30** mV
